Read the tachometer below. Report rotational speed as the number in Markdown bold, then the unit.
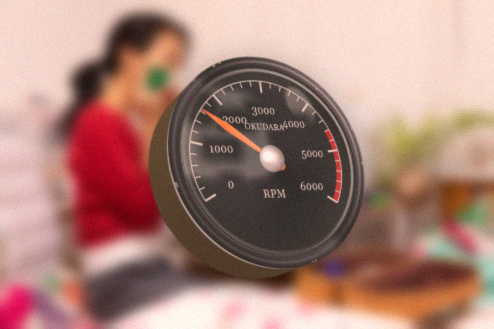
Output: **1600** rpm
